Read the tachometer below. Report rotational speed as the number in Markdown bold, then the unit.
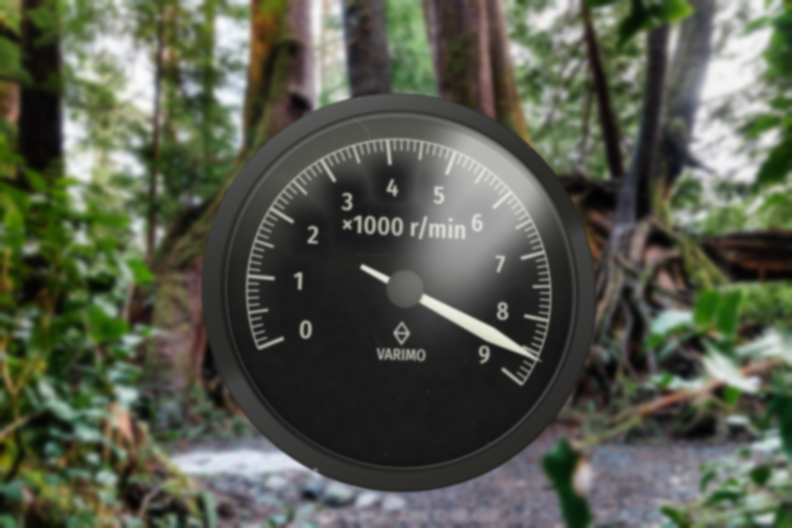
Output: **8600** rpm
